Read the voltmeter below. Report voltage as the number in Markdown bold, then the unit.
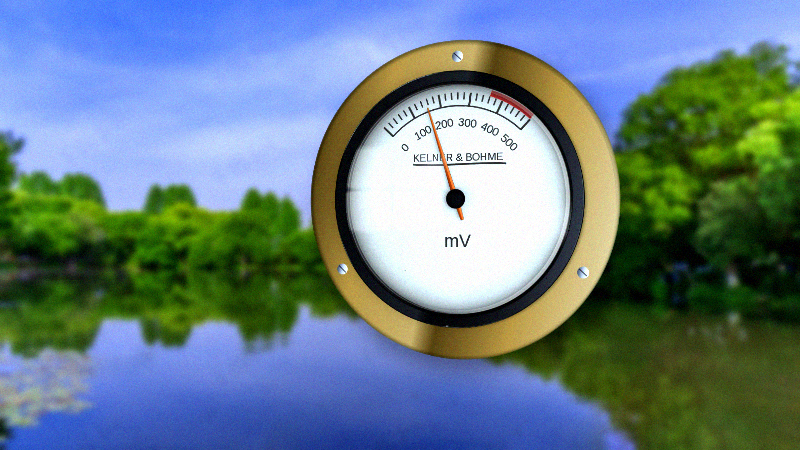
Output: **160** mV
